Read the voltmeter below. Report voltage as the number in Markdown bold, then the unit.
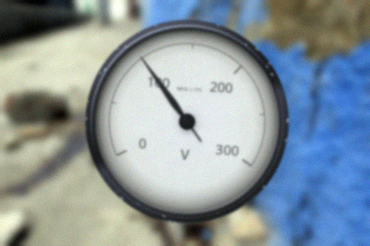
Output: **100** V
